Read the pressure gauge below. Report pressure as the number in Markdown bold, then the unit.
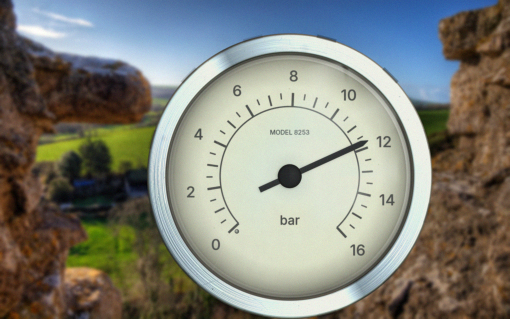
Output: **11.75** bar
